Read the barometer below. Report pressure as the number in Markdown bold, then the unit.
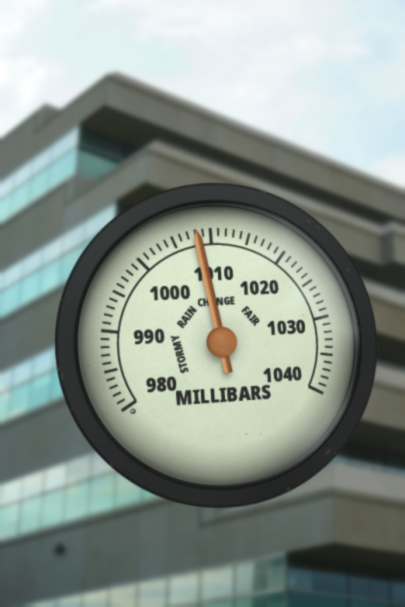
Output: **1008** mbar
